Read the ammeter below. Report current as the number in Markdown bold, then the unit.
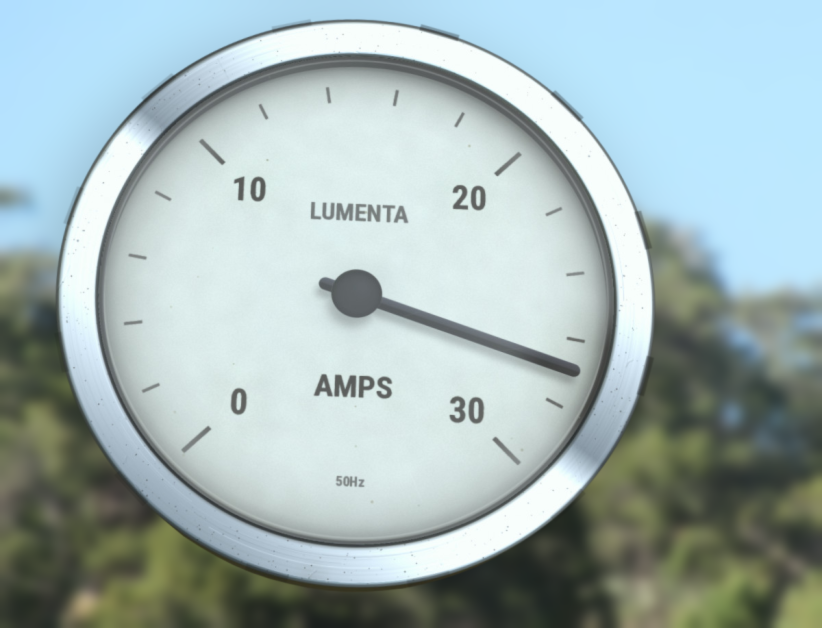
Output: **27** A
